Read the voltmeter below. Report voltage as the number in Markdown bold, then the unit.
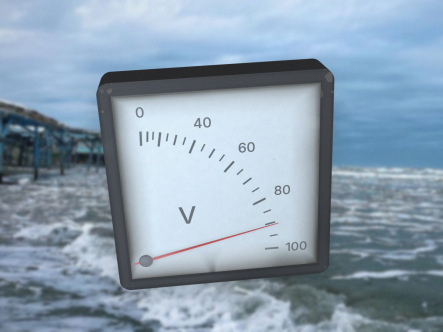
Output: **90** V
